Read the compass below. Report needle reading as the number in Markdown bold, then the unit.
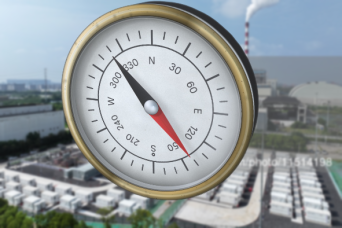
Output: **140** °
